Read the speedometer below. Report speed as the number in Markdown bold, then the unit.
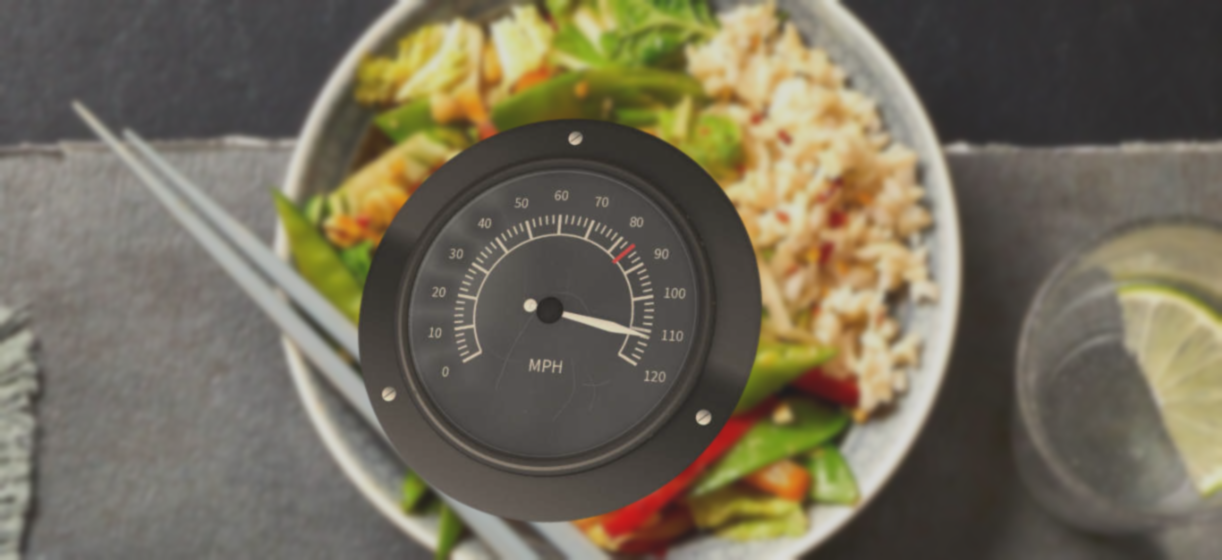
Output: **112** mph
